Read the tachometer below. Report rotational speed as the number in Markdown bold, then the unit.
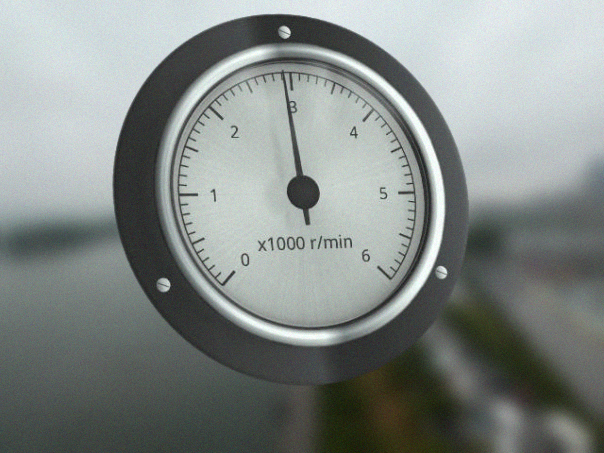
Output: **2900** rpm
